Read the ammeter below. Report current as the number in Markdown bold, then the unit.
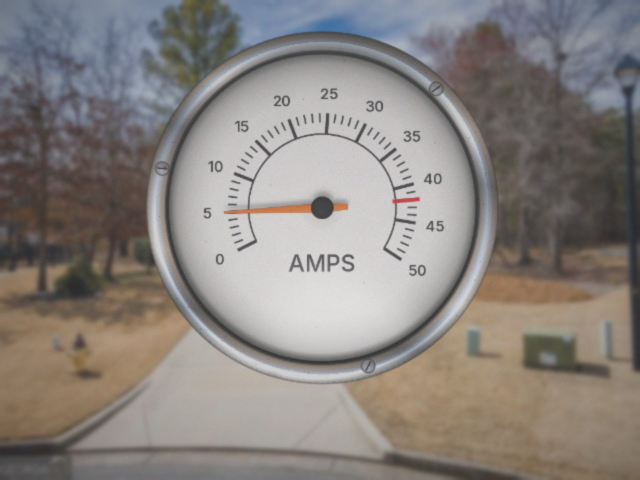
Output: **5** A
